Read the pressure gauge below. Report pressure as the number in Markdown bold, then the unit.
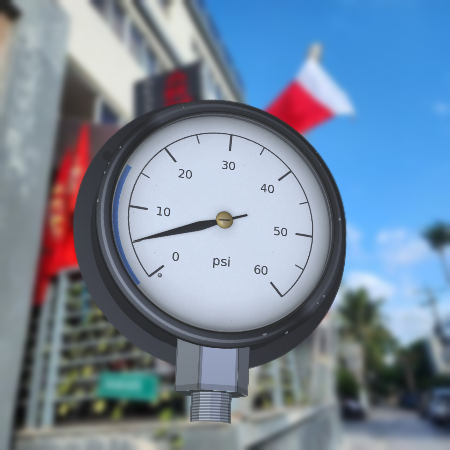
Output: **5** psi
